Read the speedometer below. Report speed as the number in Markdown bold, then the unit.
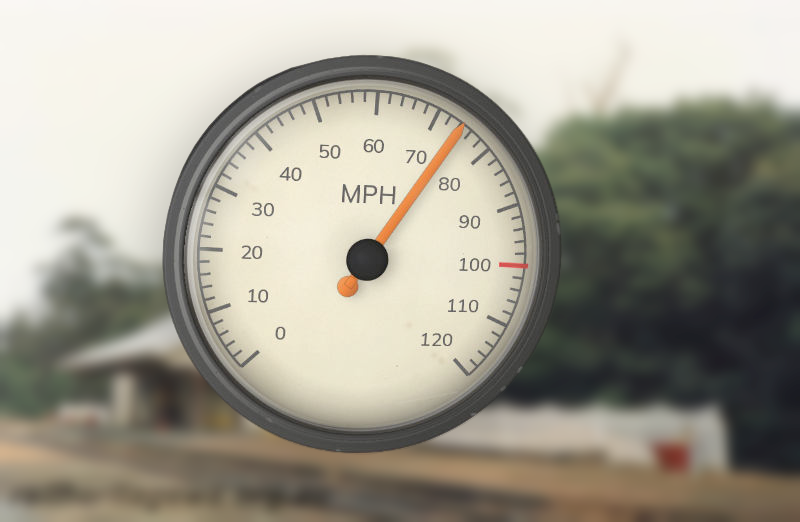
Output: **74** mph
